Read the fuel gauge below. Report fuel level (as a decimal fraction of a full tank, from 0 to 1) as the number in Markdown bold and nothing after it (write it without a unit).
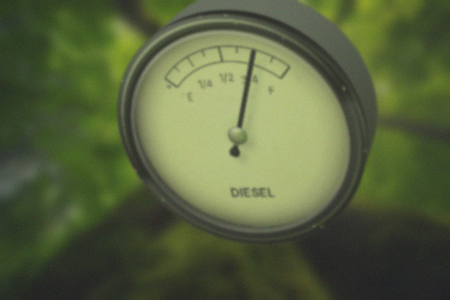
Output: **0.75**
